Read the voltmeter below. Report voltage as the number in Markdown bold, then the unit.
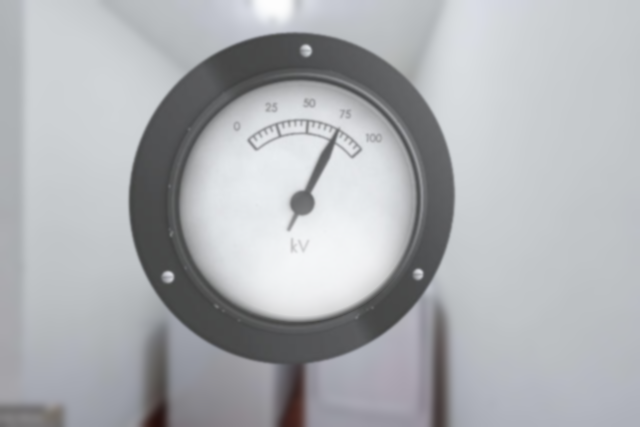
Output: **75** kV
